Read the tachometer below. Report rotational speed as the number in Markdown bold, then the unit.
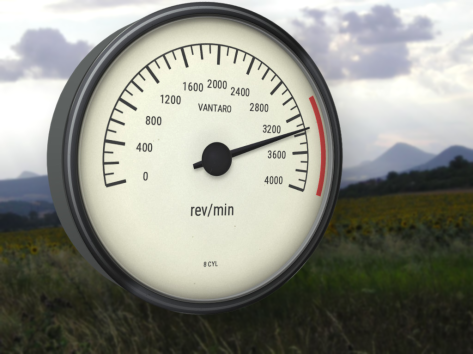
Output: **3350** rpm
